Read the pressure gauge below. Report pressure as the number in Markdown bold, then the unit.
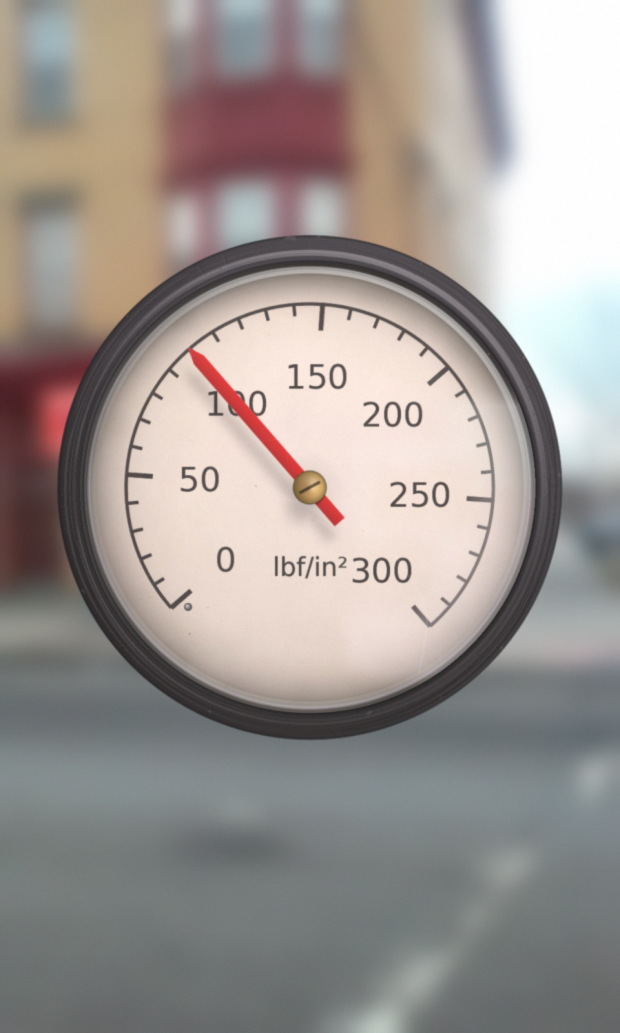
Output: **100** psi
